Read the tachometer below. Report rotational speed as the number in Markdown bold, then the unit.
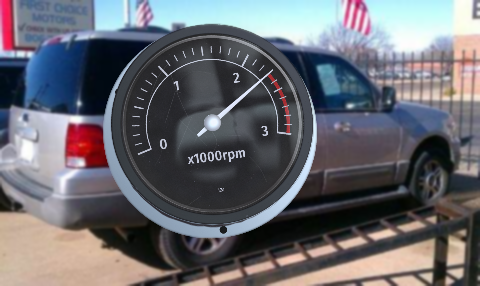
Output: **2300** rpm
